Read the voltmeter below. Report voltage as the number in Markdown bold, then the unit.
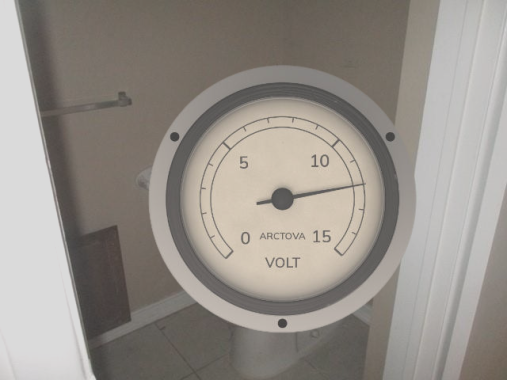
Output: **12** V
